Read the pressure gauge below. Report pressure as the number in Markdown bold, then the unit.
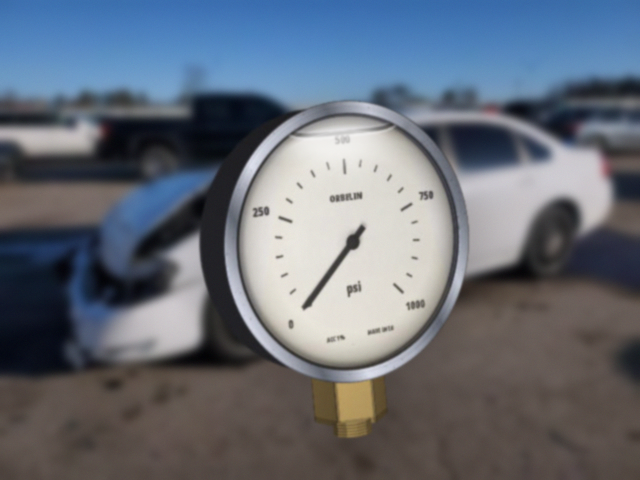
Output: **0** psi
